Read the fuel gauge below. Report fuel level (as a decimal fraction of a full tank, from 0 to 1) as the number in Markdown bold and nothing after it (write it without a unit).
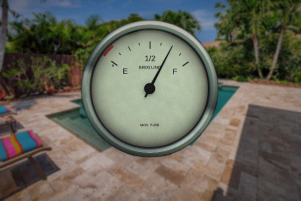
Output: **0.75**
